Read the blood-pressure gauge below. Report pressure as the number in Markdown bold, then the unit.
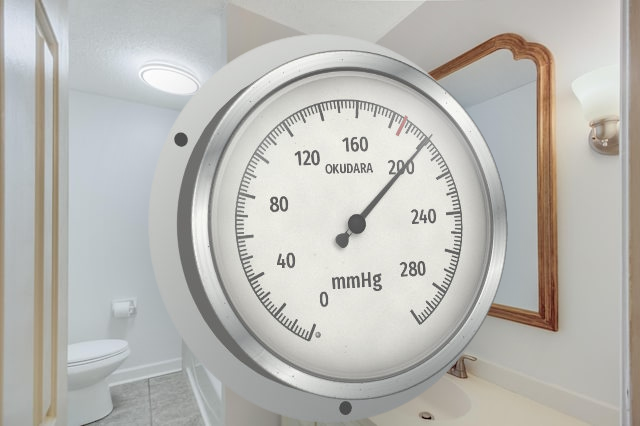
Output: **200** mmHg
